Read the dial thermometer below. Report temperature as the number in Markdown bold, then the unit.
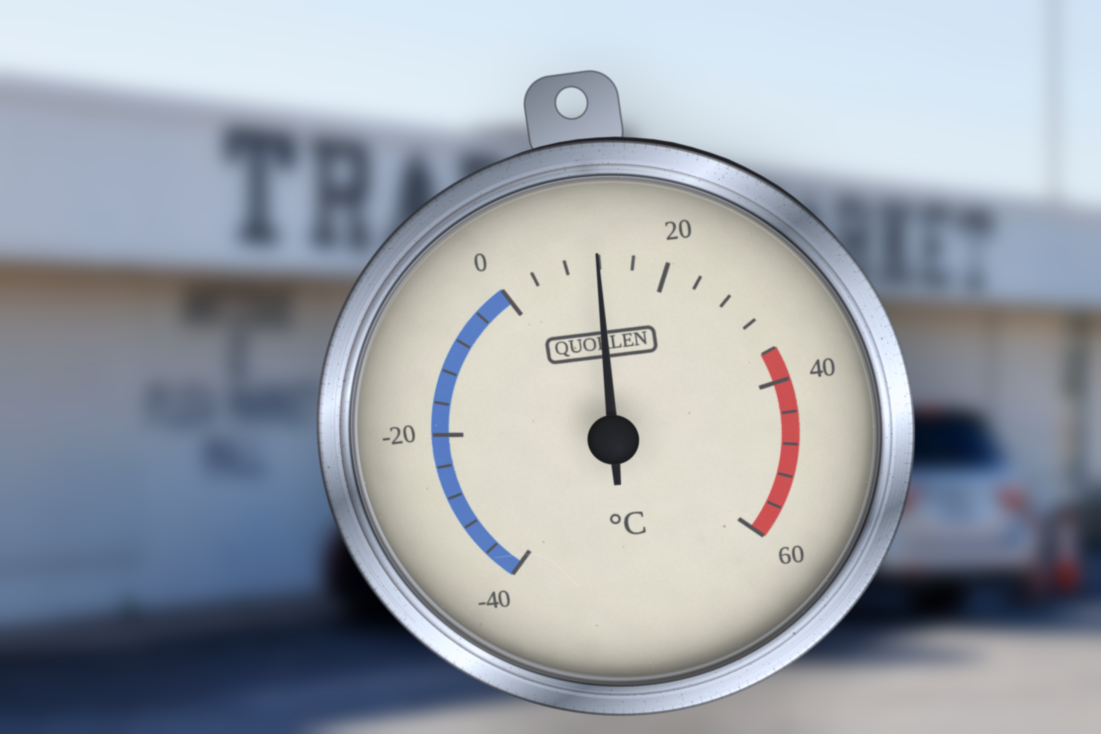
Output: **12** °C
